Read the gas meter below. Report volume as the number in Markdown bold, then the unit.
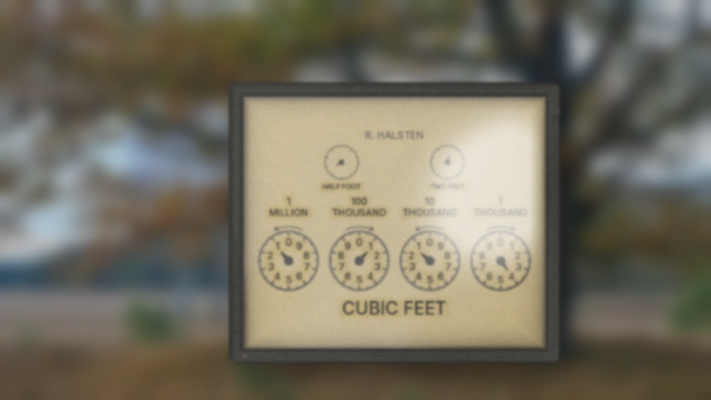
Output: **111400** ft³
